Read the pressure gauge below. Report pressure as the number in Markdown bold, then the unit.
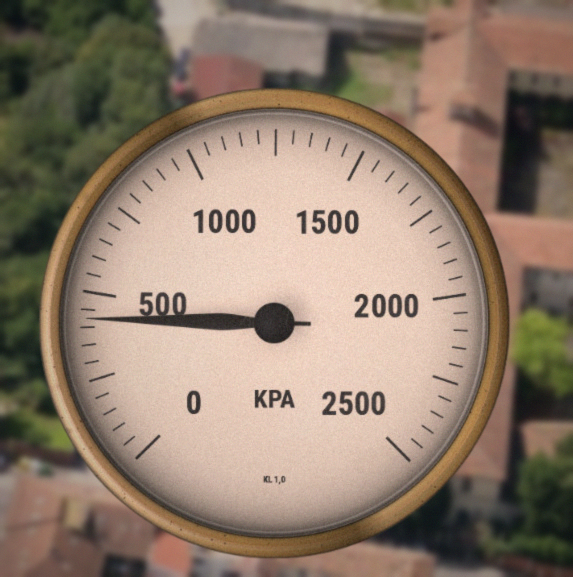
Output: **425** kPa
